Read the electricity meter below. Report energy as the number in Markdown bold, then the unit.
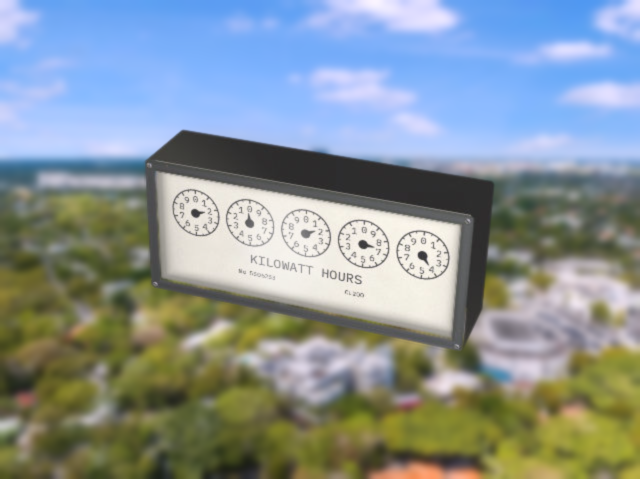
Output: **20174** kWh
